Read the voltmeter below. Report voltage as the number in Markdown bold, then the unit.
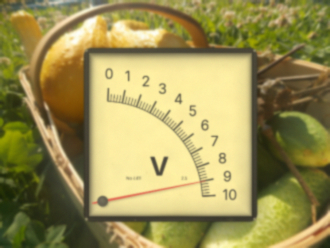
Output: **9** V
